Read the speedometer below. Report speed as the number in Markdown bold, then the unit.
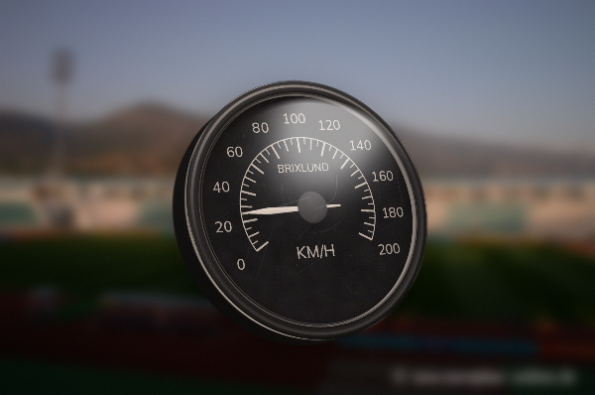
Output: **25** km/h
